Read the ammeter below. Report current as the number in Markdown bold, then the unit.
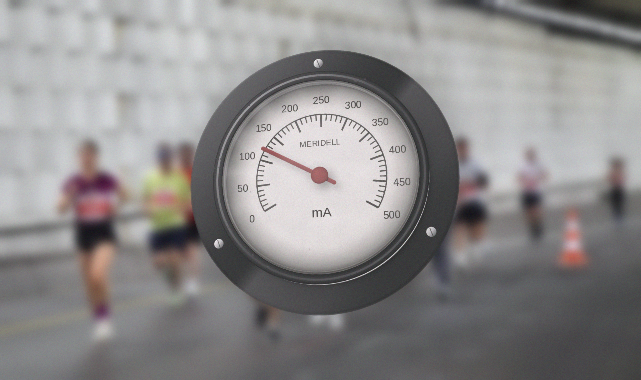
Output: **120** mA
